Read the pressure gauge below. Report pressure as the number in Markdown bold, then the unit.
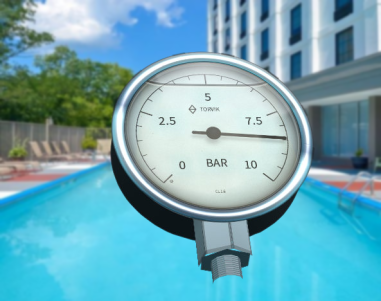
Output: **8.5** bar
